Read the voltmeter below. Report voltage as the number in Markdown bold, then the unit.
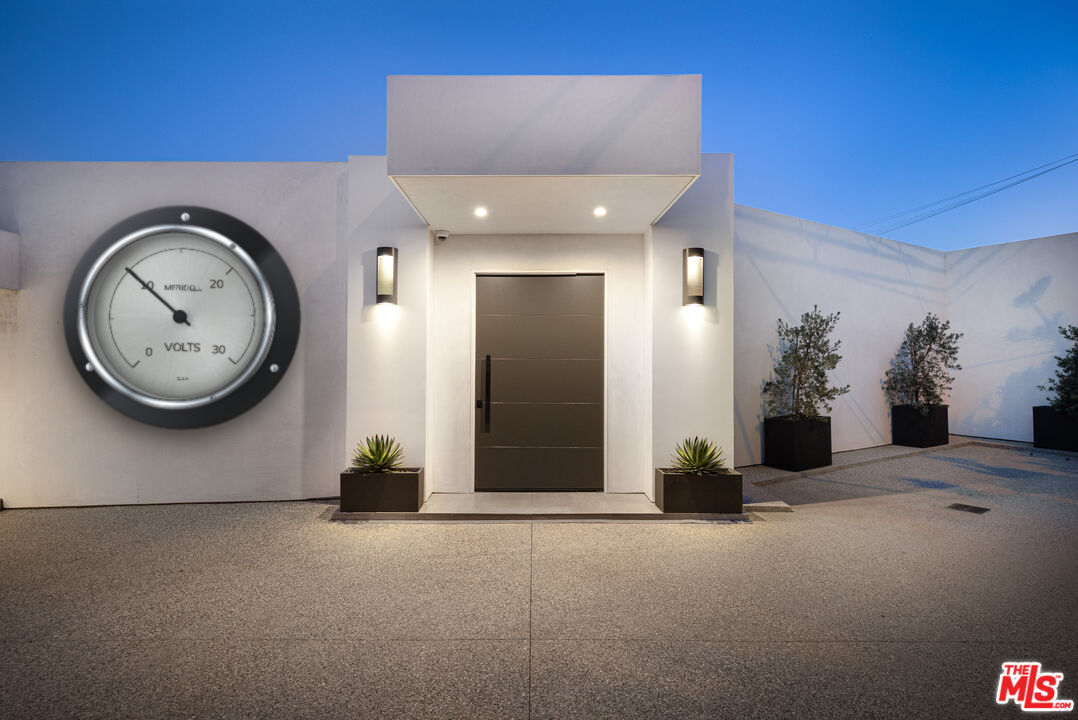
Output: **10** V
